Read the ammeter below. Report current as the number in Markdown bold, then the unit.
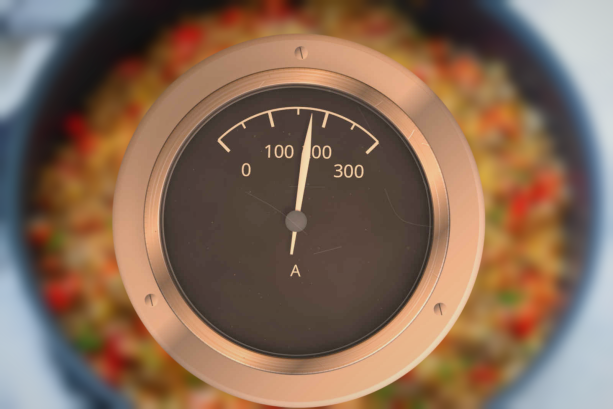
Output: **175** A
